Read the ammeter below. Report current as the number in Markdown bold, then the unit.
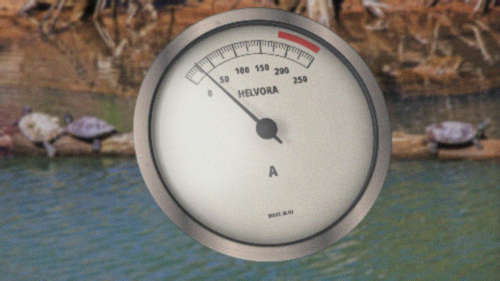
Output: **25** A
